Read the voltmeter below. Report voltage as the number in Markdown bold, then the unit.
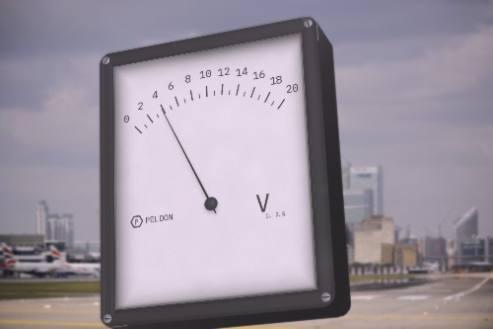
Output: **4** V
